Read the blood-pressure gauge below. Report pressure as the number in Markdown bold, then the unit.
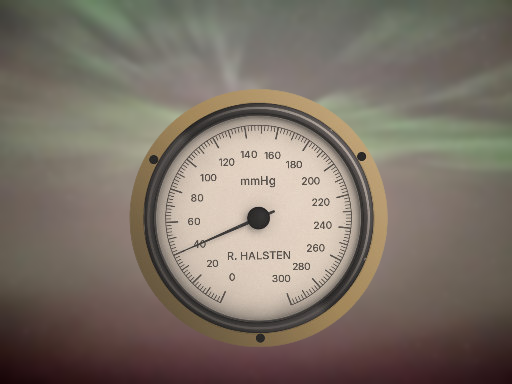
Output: **40** mmHg
